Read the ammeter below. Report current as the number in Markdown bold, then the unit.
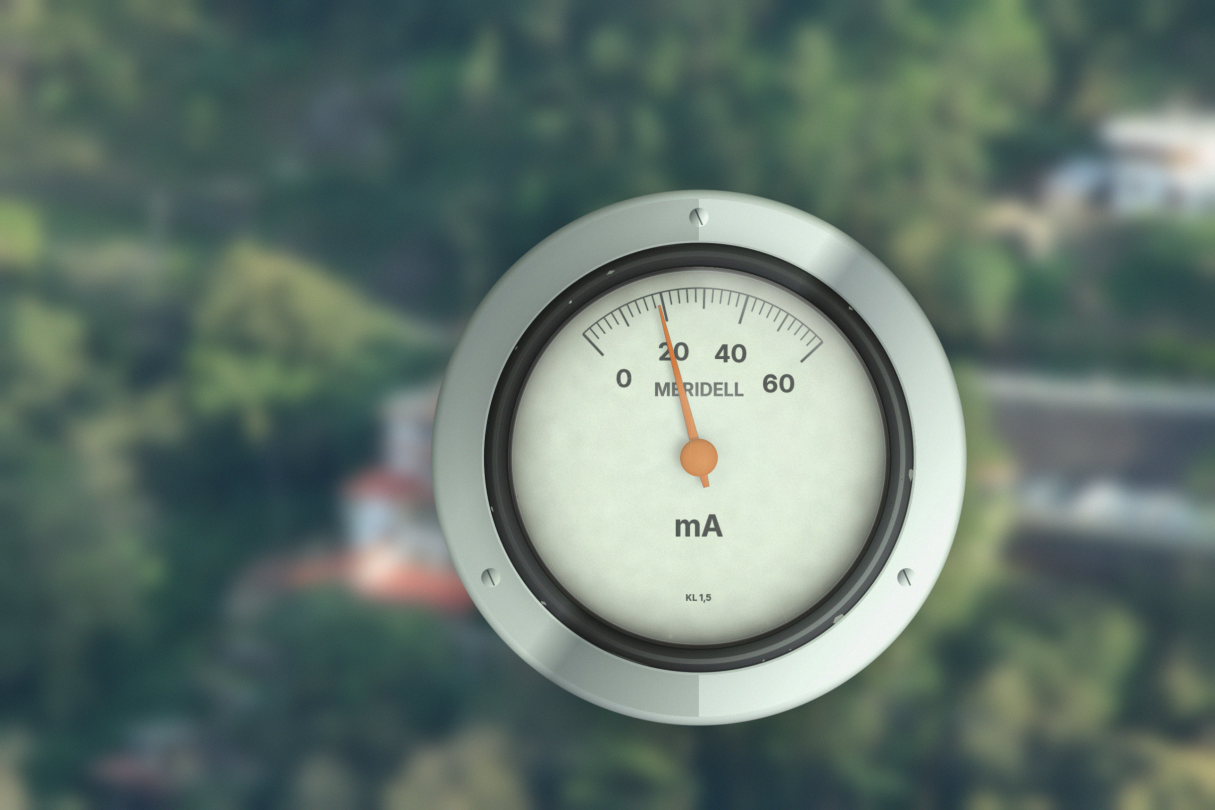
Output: **19** mA
